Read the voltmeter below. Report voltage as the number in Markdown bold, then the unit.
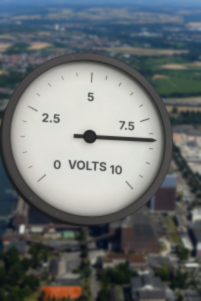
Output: **8.25** V
